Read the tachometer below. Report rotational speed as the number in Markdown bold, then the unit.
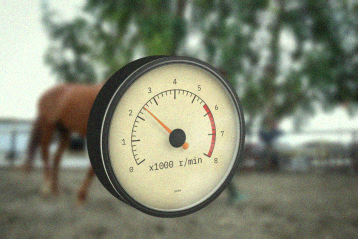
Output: **2400** rpm
